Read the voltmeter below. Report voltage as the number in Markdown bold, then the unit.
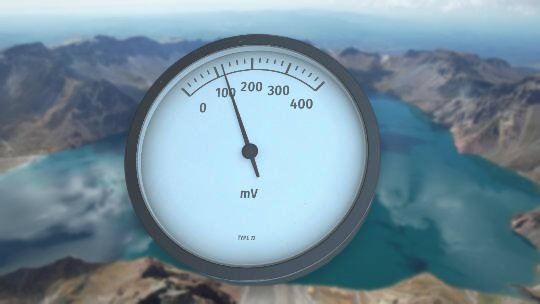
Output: **120** mV
